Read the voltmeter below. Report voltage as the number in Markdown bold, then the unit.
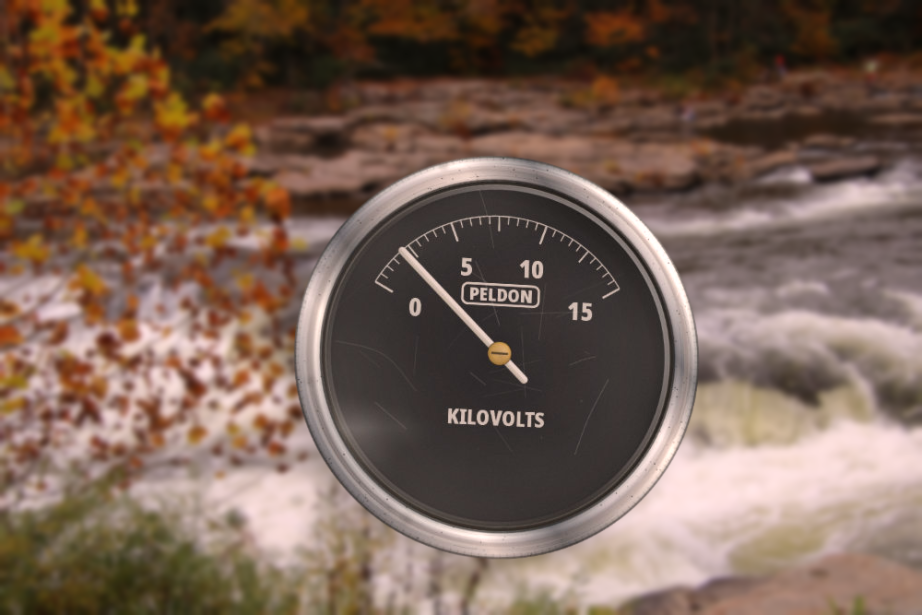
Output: **2** kV
